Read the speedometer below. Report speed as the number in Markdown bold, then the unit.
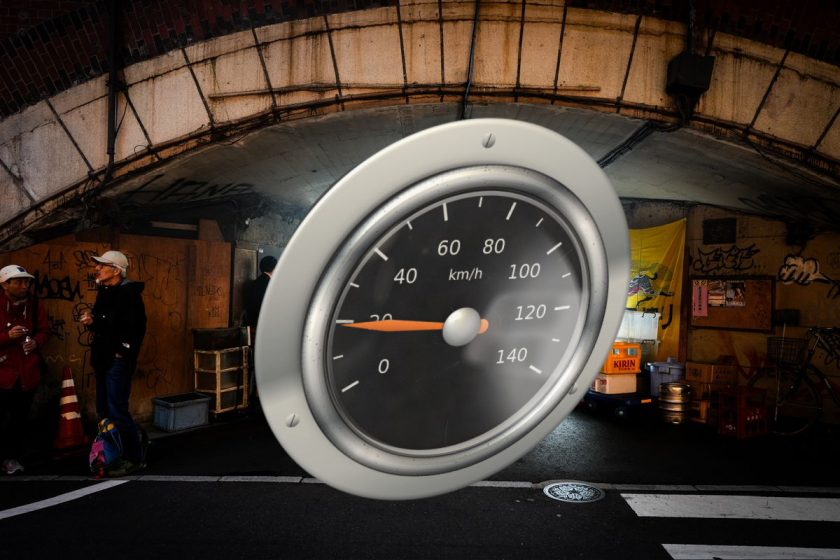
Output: **20** km/h
